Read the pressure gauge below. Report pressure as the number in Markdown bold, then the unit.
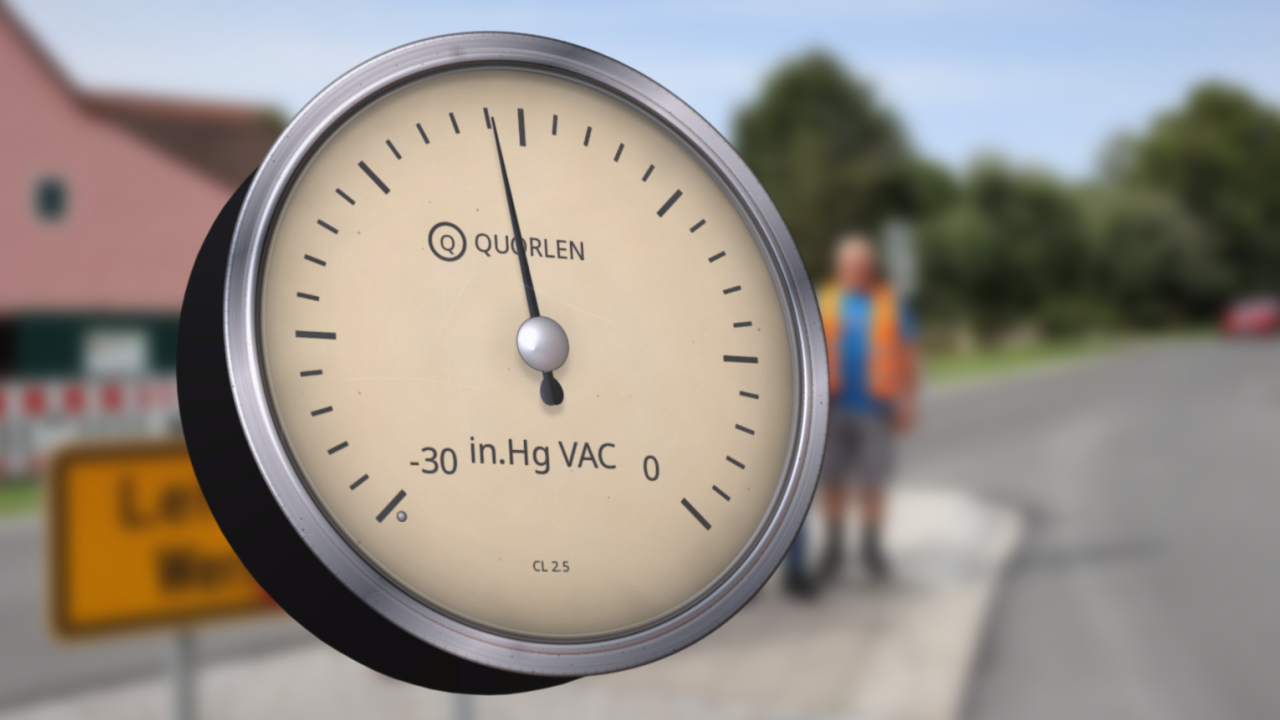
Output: **-16** inHg
